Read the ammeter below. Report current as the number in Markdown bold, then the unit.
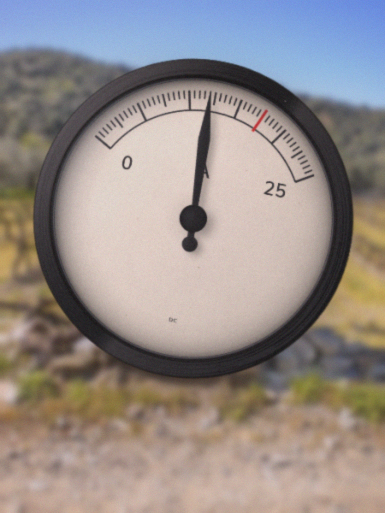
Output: **12** A
